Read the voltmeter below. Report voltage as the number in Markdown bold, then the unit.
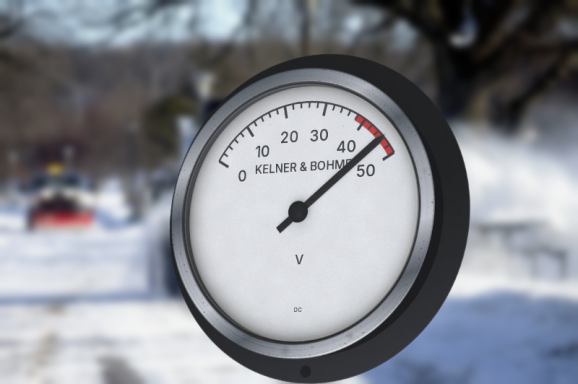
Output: **46** V
